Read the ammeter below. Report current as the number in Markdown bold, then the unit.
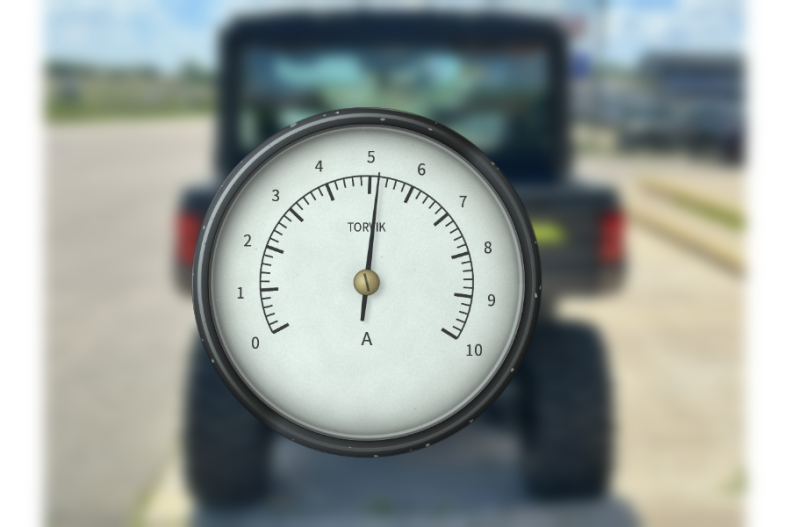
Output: **5.2** A
